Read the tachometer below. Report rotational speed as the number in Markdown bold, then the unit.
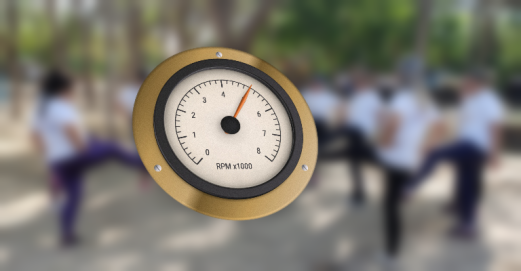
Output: **5000** rpm
